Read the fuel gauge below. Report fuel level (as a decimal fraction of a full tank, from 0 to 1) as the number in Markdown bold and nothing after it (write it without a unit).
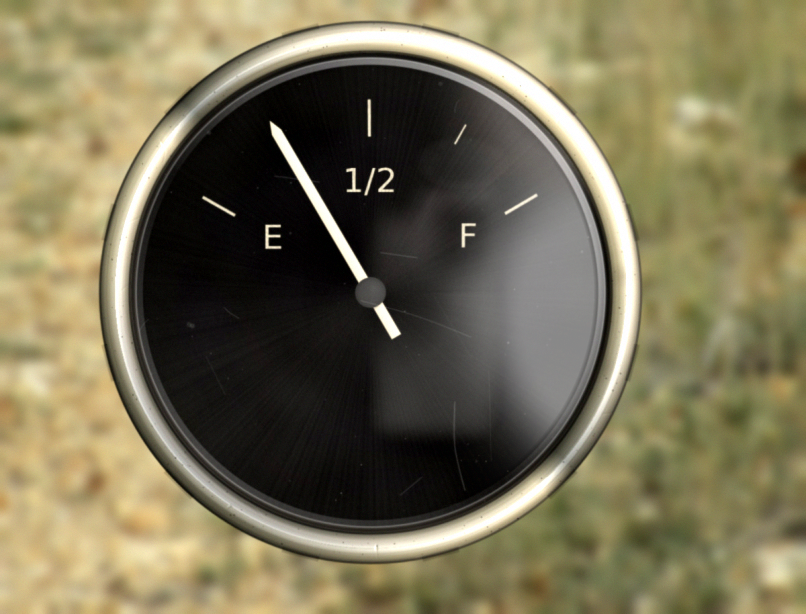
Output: **0.25**
